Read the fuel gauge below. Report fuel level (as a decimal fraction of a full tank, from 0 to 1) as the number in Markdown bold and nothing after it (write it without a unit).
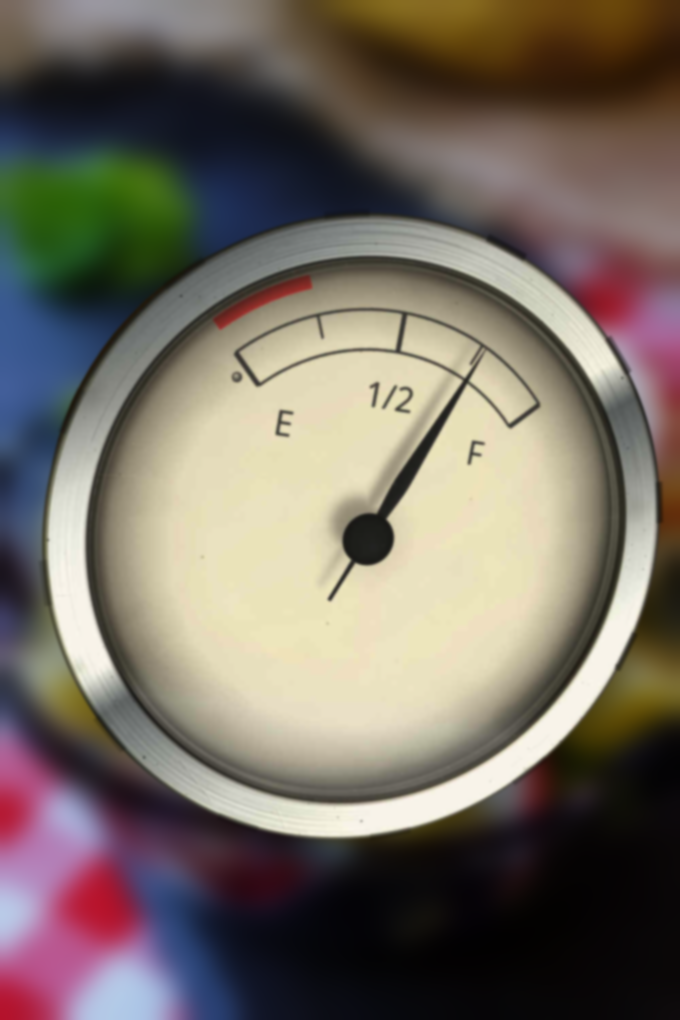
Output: **0.75**
